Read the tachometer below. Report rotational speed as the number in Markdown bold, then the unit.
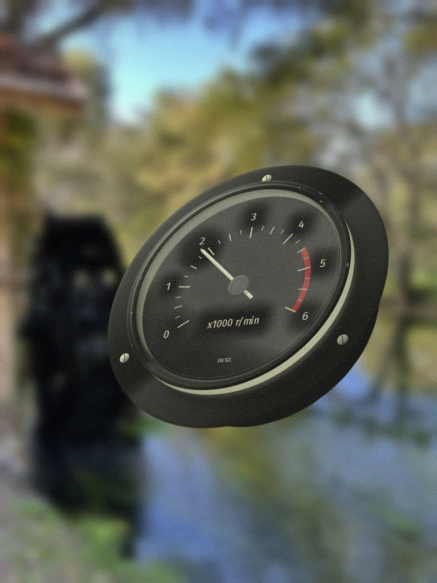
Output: **1875** rpm
